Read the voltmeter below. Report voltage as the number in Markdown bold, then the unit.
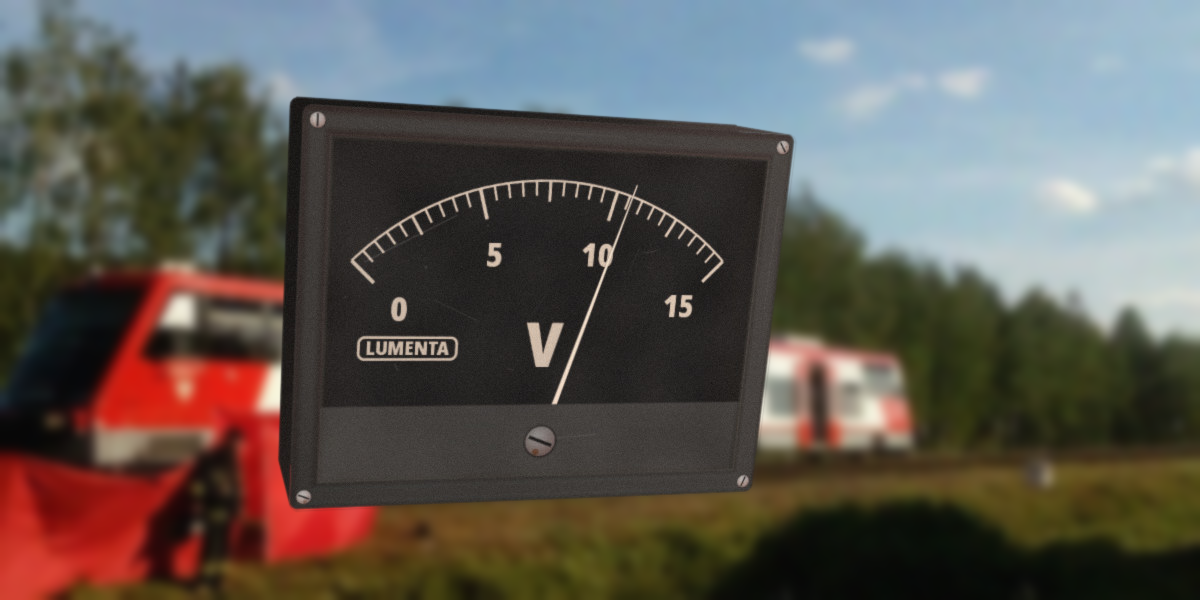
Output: **10.5** V
